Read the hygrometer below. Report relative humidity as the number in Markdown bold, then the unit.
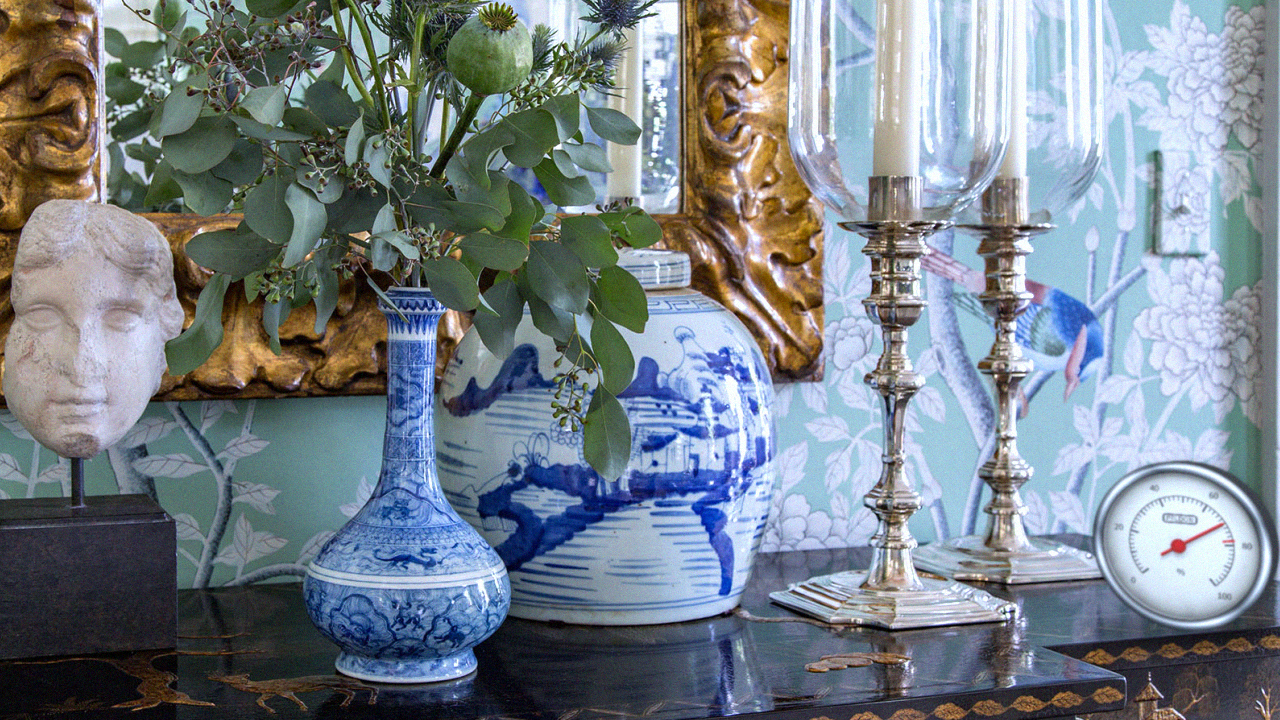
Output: **70** %
